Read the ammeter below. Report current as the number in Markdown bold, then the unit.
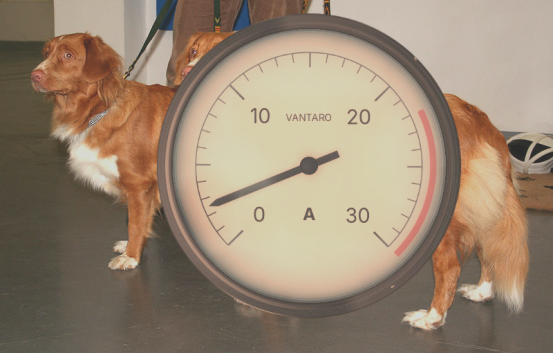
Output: **2.5** A
